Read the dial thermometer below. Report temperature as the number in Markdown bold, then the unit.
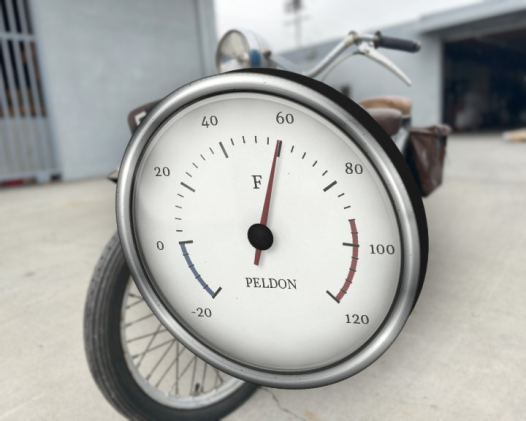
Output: **60** °F
